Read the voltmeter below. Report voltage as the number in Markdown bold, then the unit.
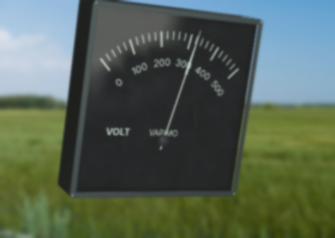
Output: **320** V
